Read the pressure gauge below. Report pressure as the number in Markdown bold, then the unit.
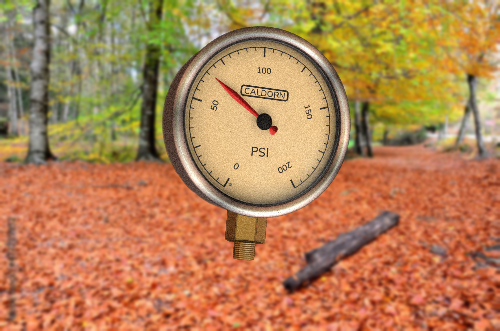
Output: **65** psi
